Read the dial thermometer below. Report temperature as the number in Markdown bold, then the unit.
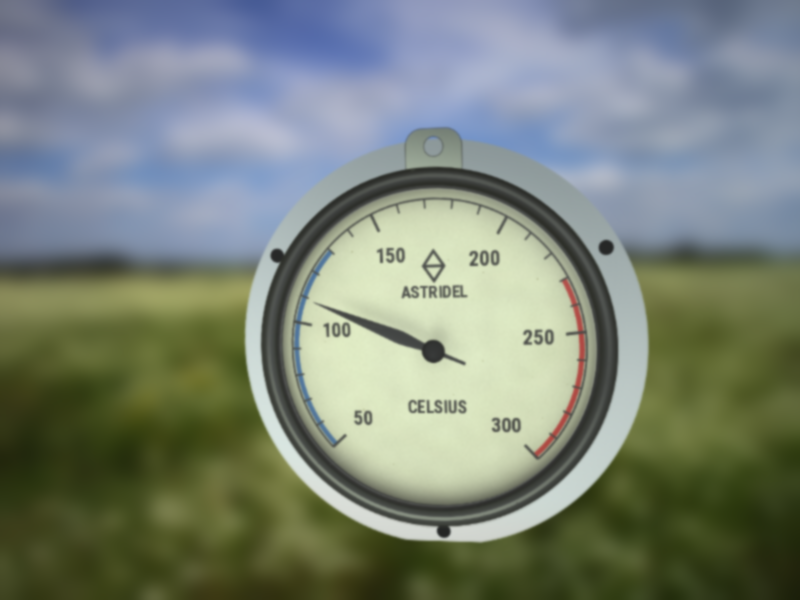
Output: **110** °C
